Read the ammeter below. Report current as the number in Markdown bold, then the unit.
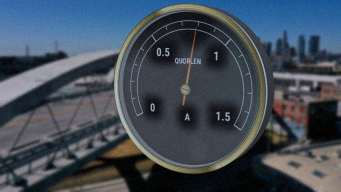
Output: **0.8** A
